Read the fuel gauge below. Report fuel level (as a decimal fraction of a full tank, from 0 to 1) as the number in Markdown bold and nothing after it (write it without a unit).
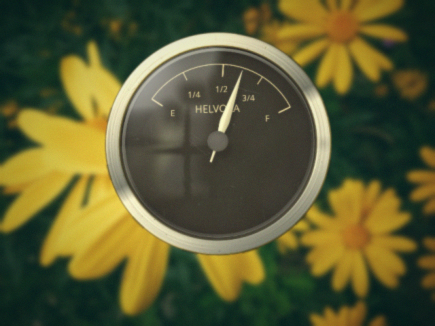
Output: **0.625**
